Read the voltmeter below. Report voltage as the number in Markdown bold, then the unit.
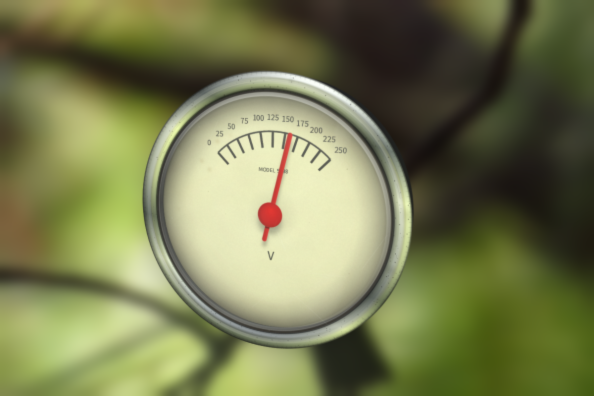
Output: **162.5** V
